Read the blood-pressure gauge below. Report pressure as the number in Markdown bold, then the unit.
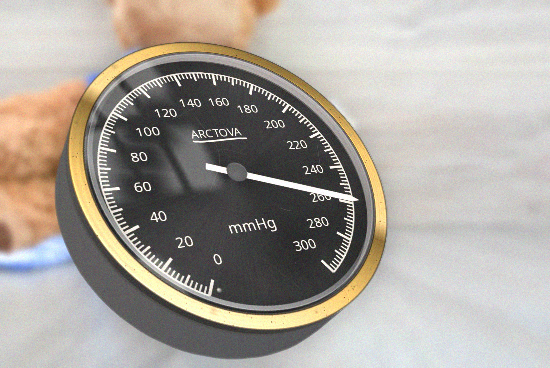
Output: **260** mmHg
